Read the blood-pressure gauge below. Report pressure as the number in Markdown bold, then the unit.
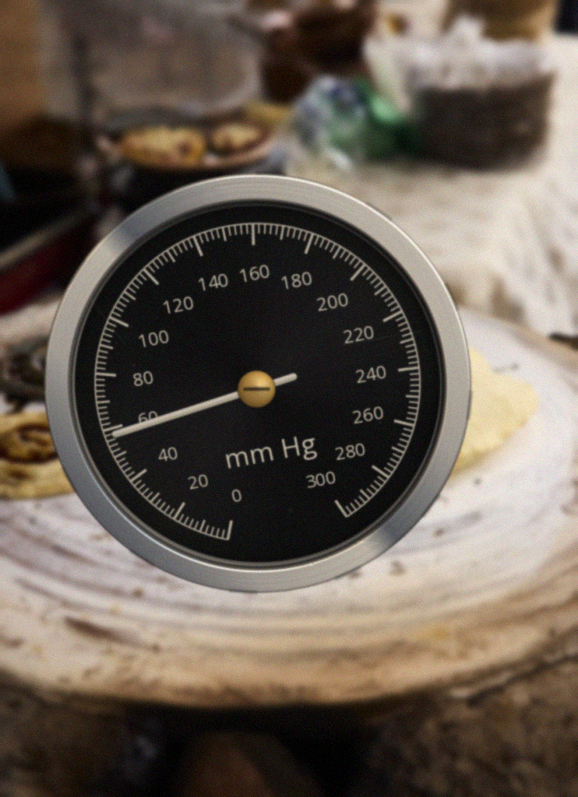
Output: **58** mmHg
